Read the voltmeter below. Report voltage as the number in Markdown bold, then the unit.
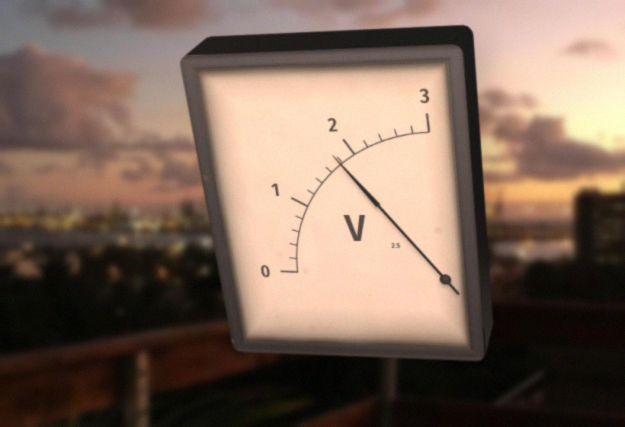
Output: **1.8** V
